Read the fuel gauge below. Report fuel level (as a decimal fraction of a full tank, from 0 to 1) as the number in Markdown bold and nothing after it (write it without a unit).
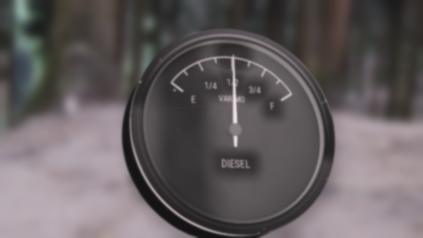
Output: **0.5**
